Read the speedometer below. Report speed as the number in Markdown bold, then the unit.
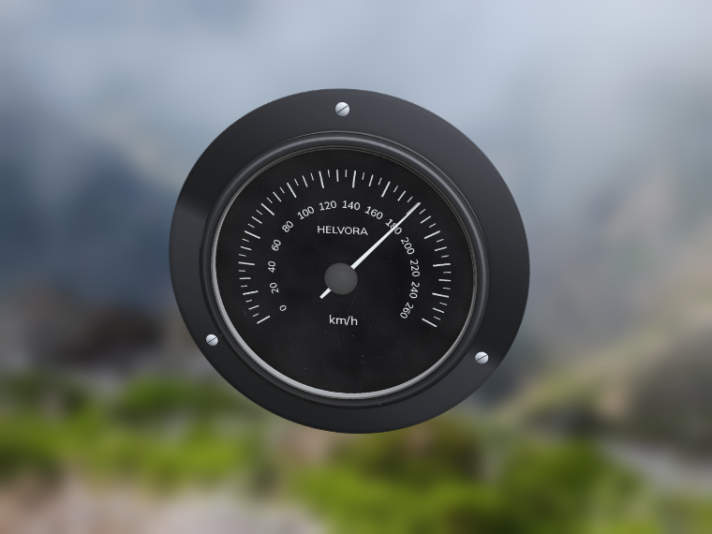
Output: **180** km/h
